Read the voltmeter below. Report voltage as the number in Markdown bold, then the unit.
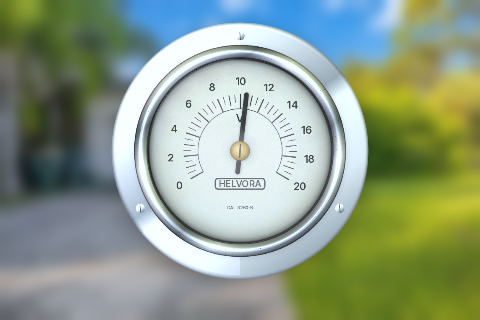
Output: **10.5** V
